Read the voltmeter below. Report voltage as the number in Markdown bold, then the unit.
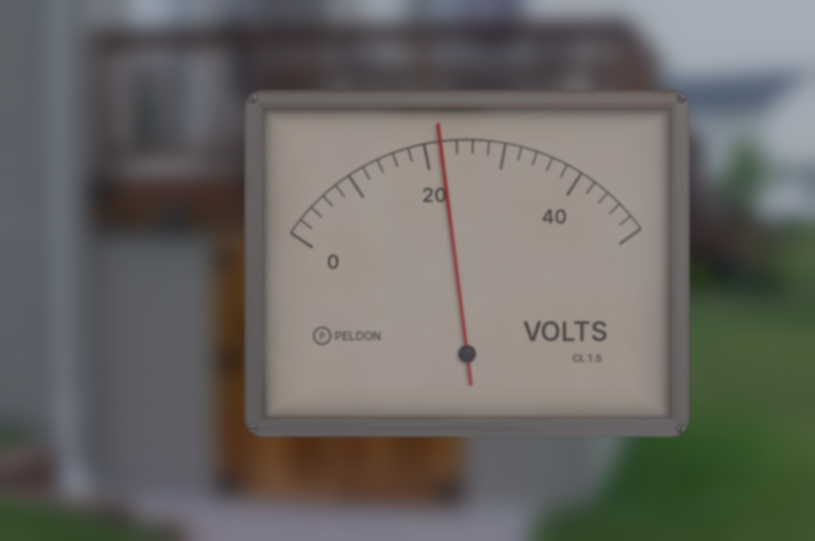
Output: **22** V
